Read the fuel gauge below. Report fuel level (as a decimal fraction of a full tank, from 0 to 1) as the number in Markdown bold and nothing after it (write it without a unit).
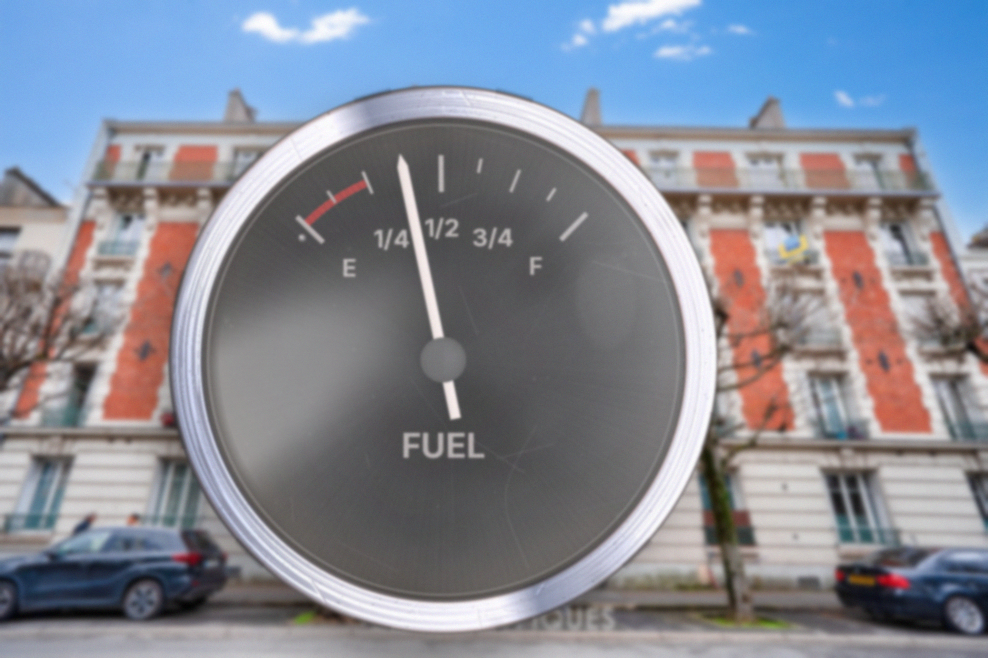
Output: **0.375**
